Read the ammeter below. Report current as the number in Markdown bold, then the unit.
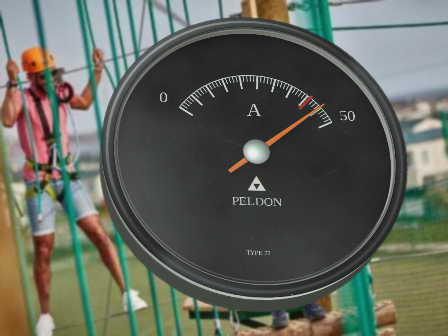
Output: **45** A
